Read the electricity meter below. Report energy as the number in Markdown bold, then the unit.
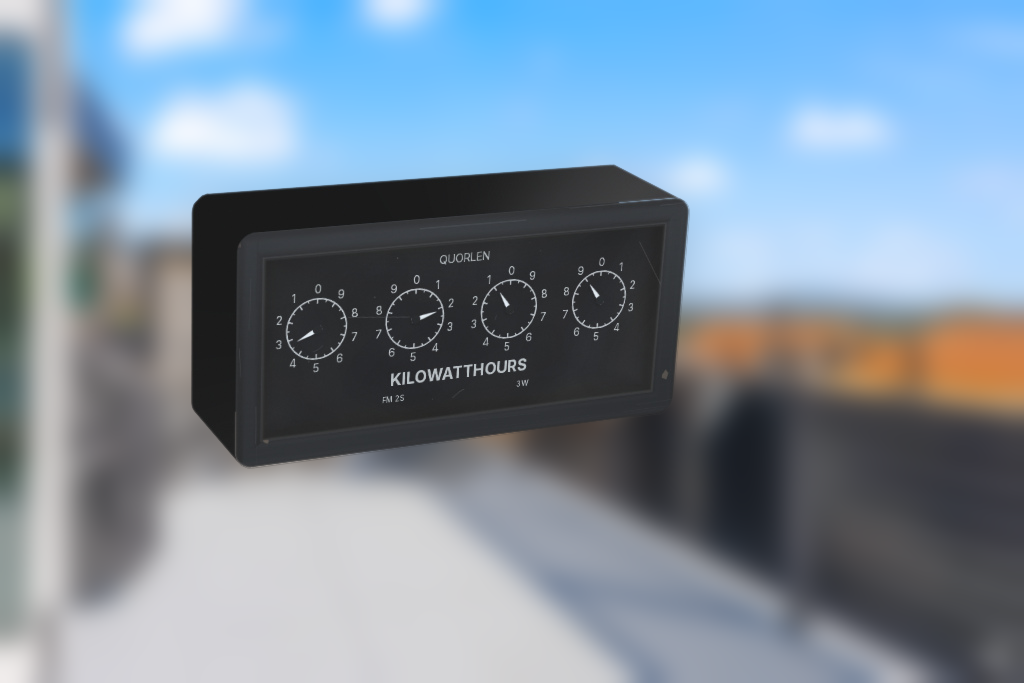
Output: **3209** kWh
